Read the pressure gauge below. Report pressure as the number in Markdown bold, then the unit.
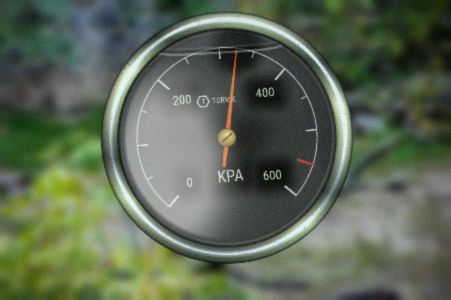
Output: **325** kPa
